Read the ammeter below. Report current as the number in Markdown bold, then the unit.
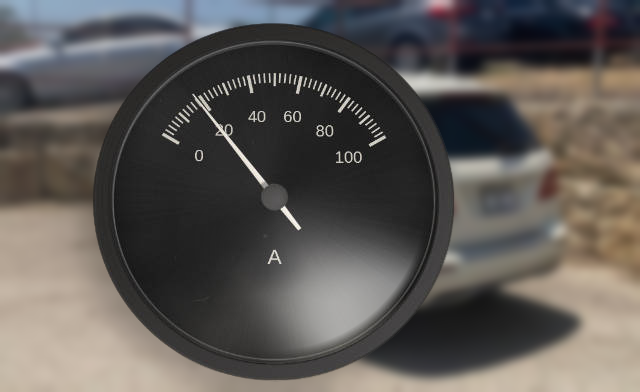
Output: **18** A
